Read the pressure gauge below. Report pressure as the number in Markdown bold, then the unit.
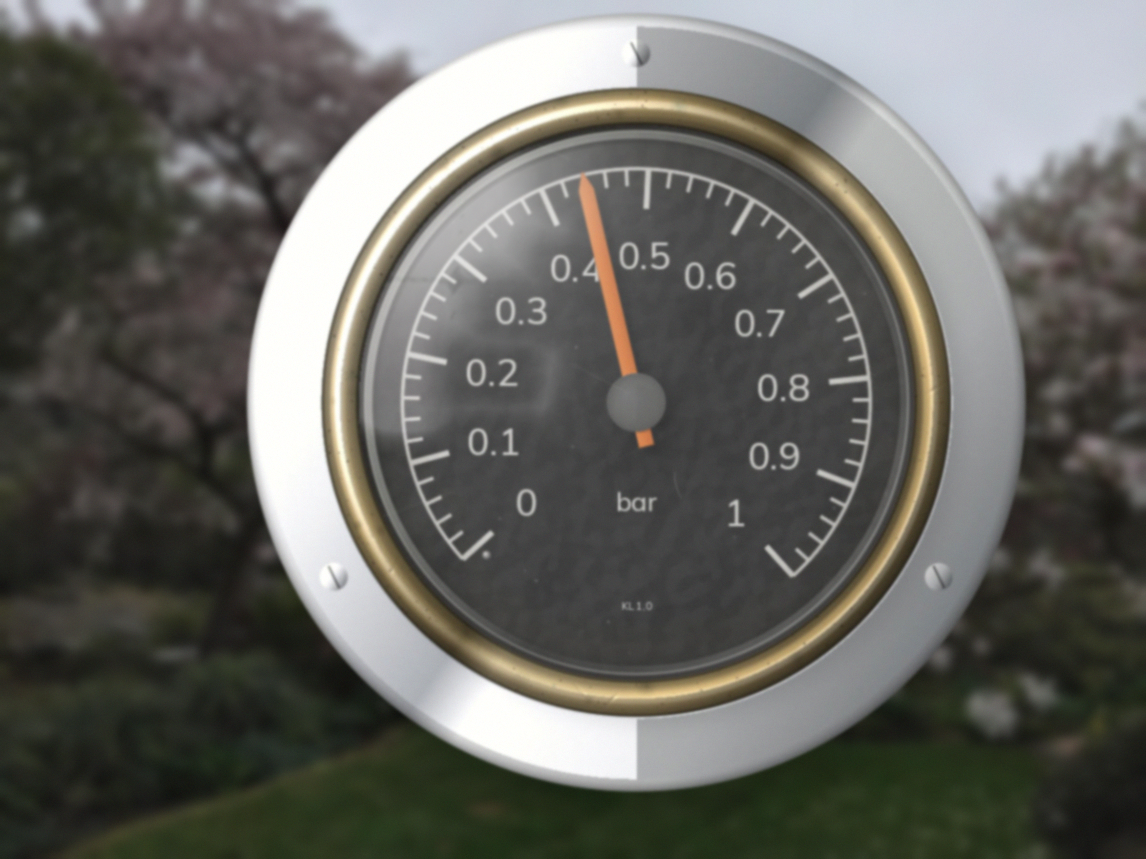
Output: **0.44** bar
